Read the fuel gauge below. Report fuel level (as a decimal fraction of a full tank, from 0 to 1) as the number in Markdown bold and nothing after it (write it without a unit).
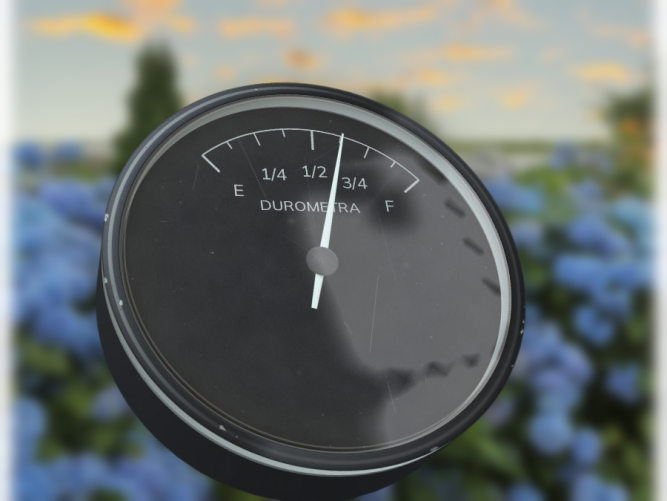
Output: **0.625**
